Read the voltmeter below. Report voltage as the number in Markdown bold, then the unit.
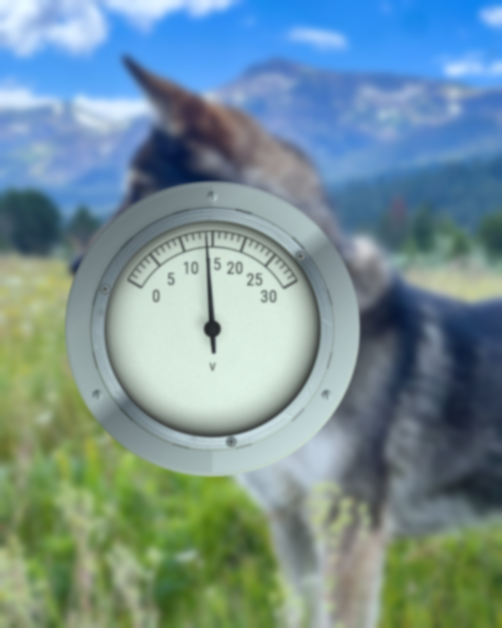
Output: **14** V
